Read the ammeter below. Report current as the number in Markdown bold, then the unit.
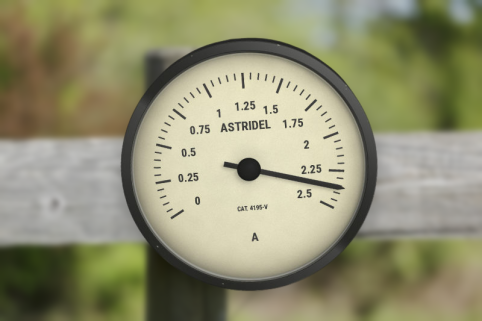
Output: **2.35** A
